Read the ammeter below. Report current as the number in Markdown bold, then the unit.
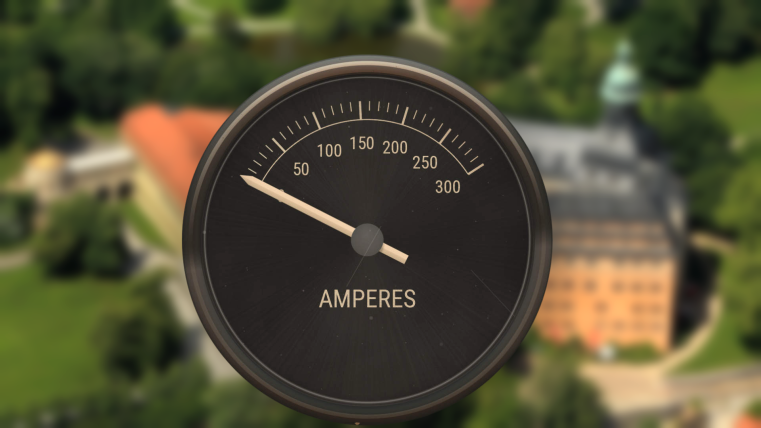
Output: **0** A
